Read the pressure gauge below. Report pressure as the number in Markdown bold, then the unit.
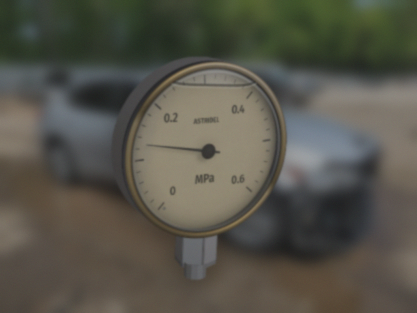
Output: **0.13** MPa
